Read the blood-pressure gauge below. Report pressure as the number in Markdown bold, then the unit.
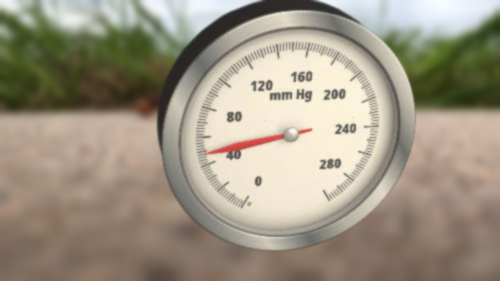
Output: **50** mmHg
